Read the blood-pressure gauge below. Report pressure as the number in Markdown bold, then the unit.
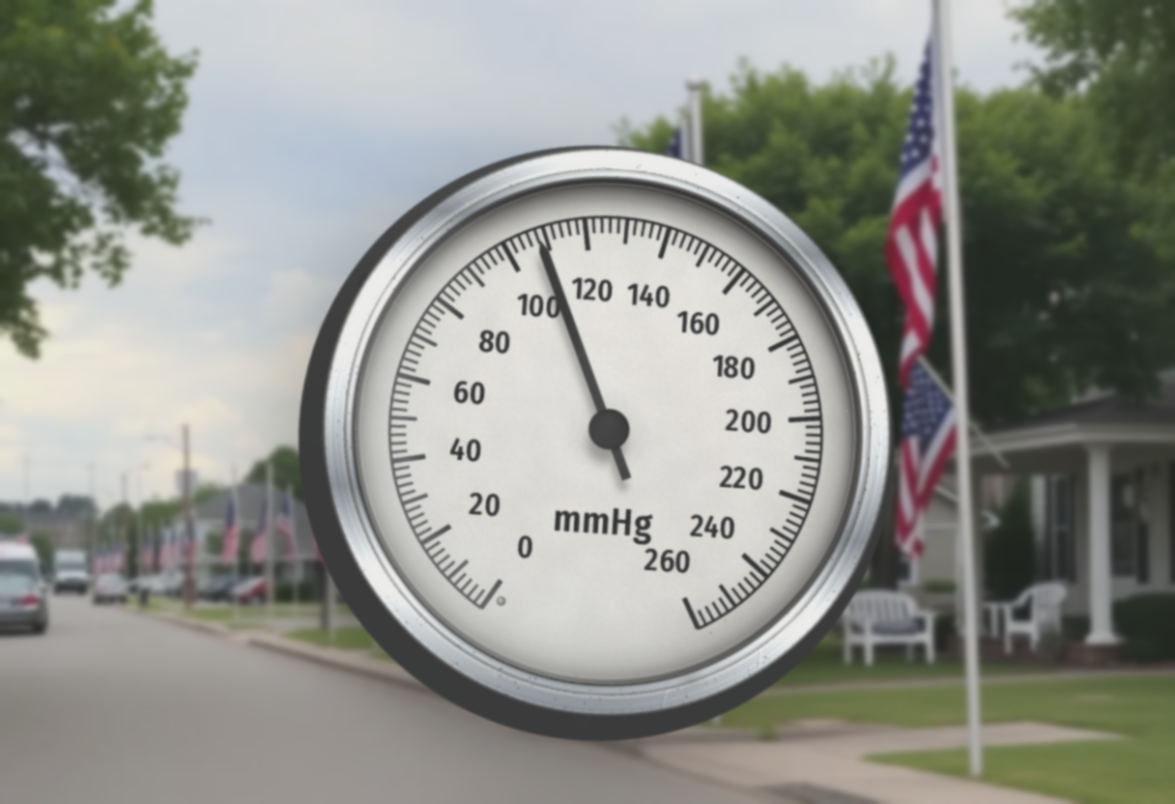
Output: **108** mmHg
